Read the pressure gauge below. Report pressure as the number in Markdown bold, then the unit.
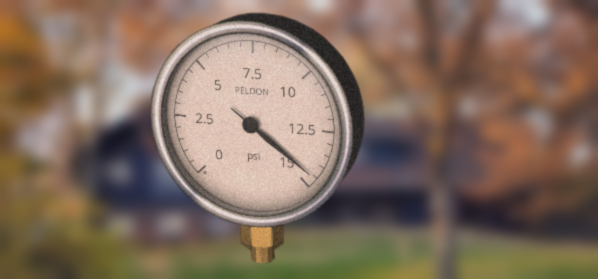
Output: **14.5** psi
